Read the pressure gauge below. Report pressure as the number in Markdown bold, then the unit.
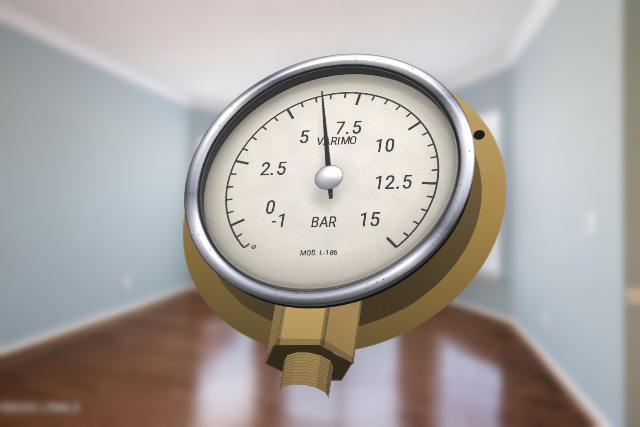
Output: **6.25** bar
